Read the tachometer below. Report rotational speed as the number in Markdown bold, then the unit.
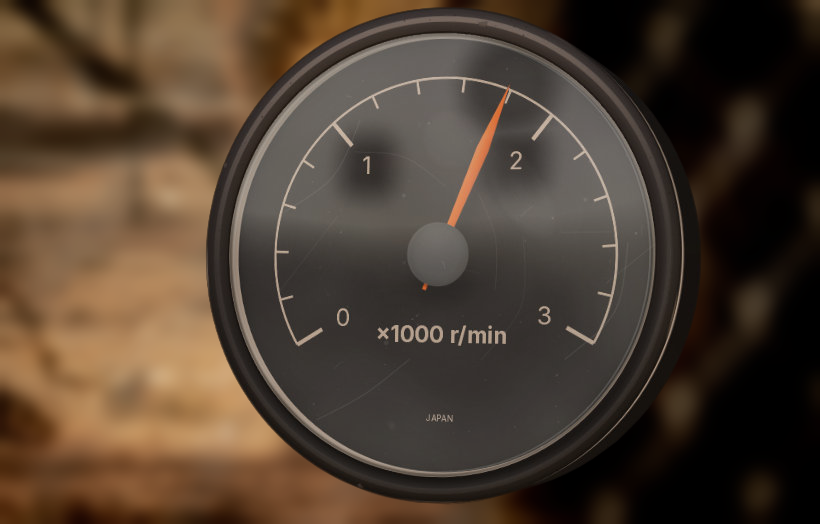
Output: **1800** rpm
